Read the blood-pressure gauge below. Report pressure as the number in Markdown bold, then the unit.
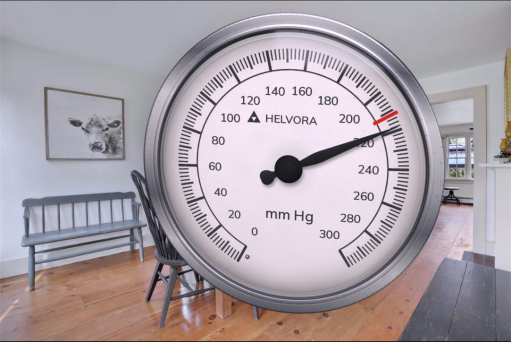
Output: **218** mmHg
